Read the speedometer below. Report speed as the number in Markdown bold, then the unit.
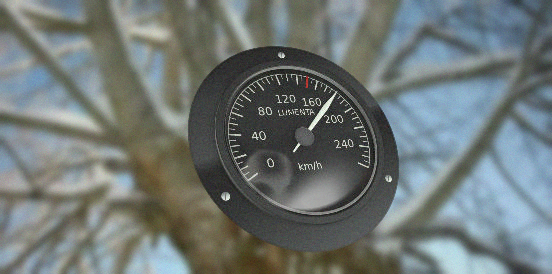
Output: **180** km/h
